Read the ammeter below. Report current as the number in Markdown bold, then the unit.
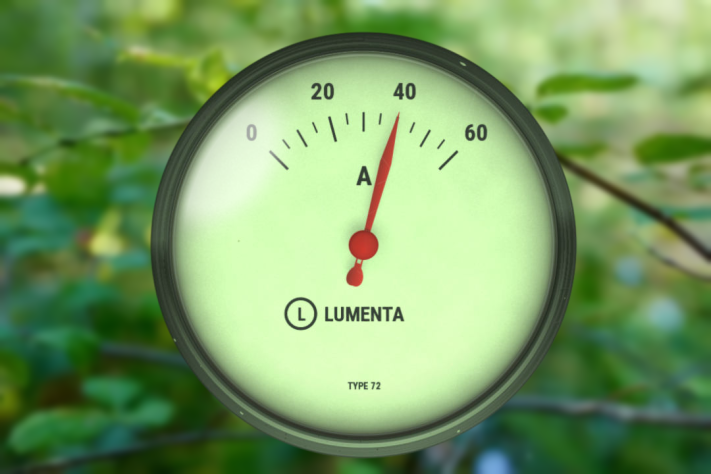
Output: **40** A
